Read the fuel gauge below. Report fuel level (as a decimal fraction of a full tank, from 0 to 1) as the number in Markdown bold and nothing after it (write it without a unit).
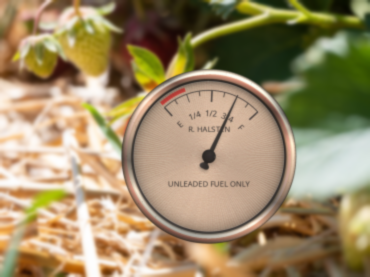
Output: **0.75**
